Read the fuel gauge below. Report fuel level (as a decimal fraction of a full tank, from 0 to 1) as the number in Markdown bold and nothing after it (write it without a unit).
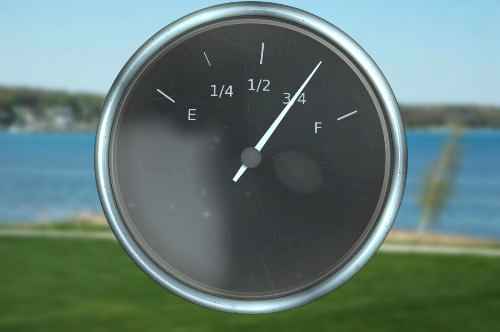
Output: **0.75**
